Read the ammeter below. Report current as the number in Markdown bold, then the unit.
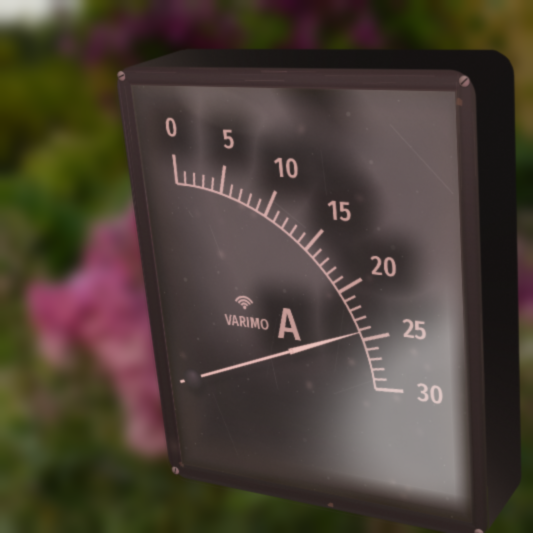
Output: **24** A
